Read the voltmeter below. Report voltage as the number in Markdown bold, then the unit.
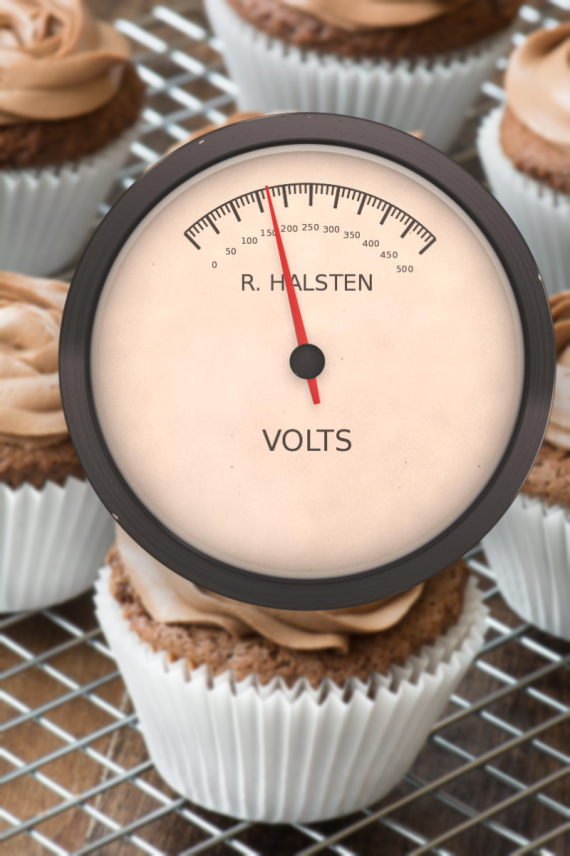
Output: **170** V
